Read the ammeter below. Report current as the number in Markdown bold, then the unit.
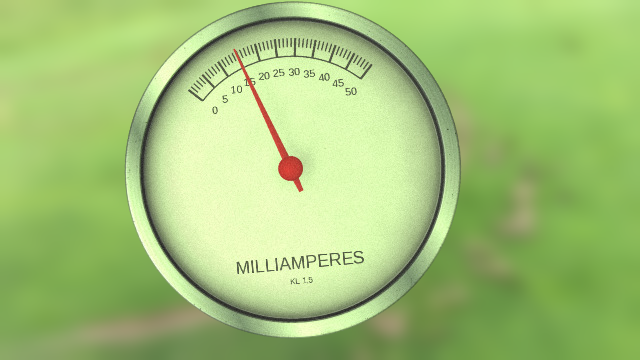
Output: **15** mA
